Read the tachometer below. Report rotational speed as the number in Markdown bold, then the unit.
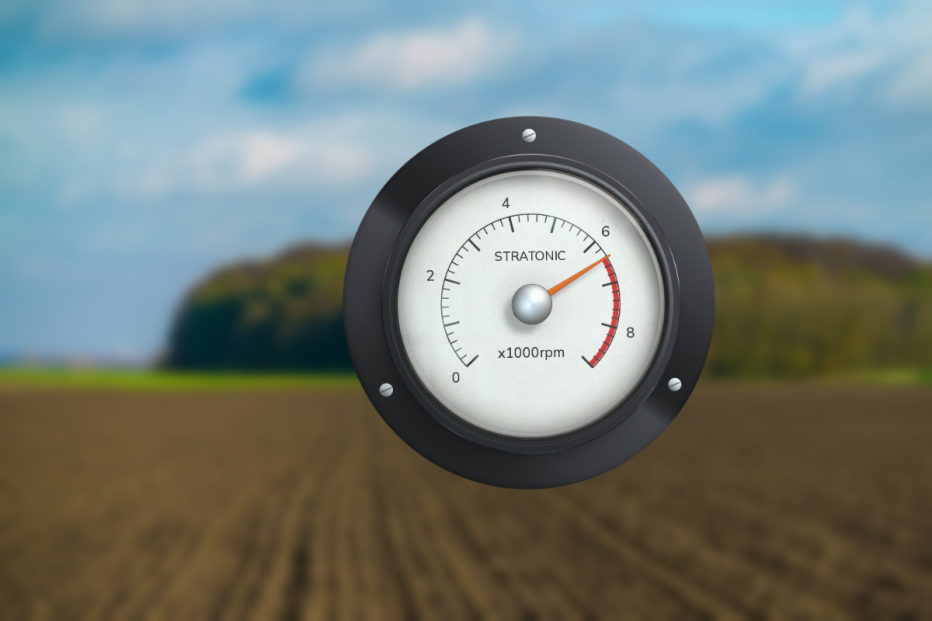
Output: **6400** rpm
